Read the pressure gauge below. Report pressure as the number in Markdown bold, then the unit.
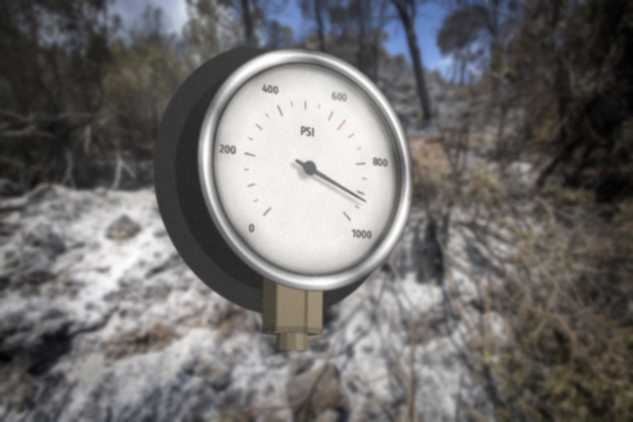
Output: **925** psi
